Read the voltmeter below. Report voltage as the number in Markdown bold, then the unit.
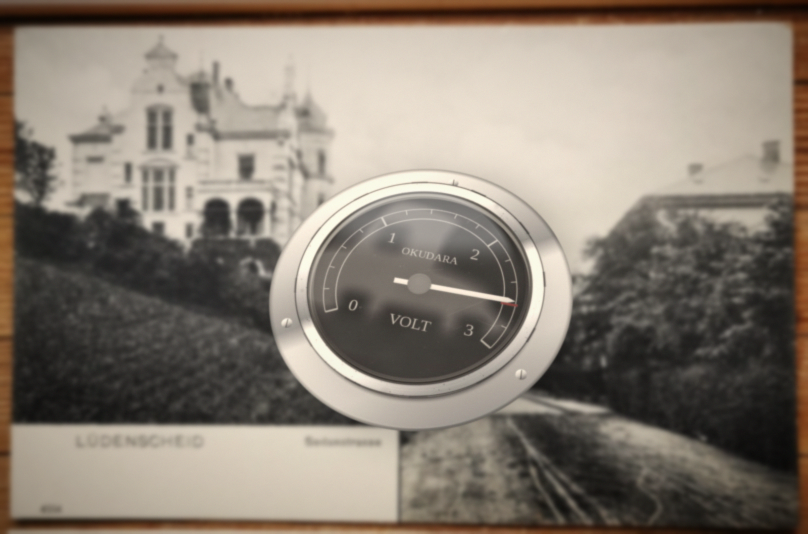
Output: **2.6** V
